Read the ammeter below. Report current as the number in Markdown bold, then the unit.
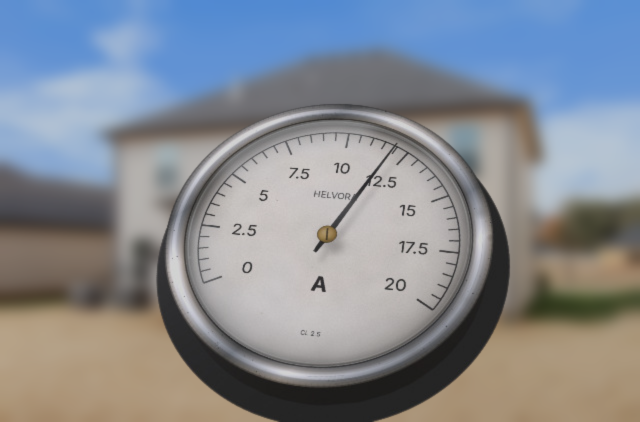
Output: **12** A
